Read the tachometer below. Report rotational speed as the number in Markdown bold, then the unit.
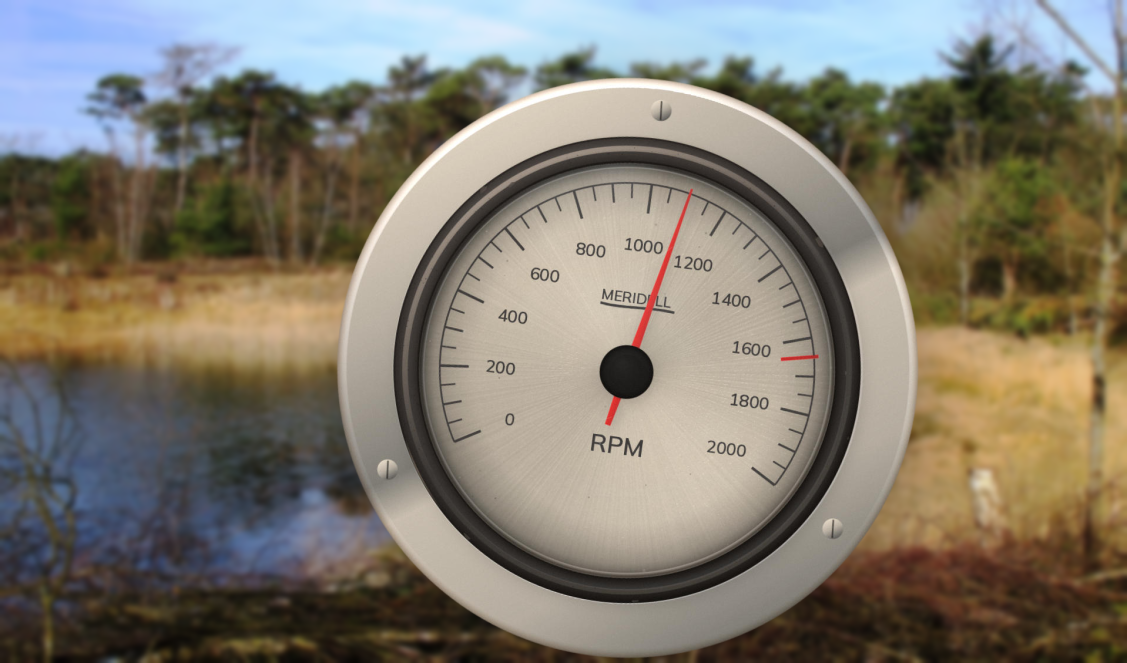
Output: **1100** rpm
